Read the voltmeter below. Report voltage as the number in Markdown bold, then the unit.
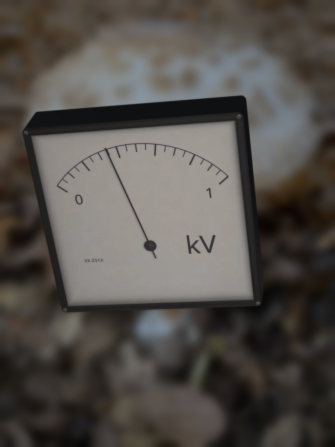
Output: **0.35** kV
